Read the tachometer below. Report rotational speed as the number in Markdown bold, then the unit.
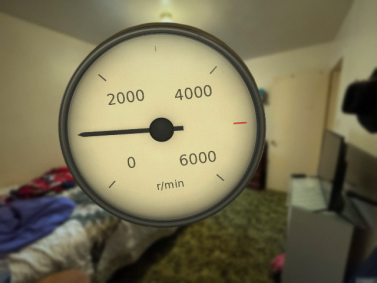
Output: **1000** rpm
